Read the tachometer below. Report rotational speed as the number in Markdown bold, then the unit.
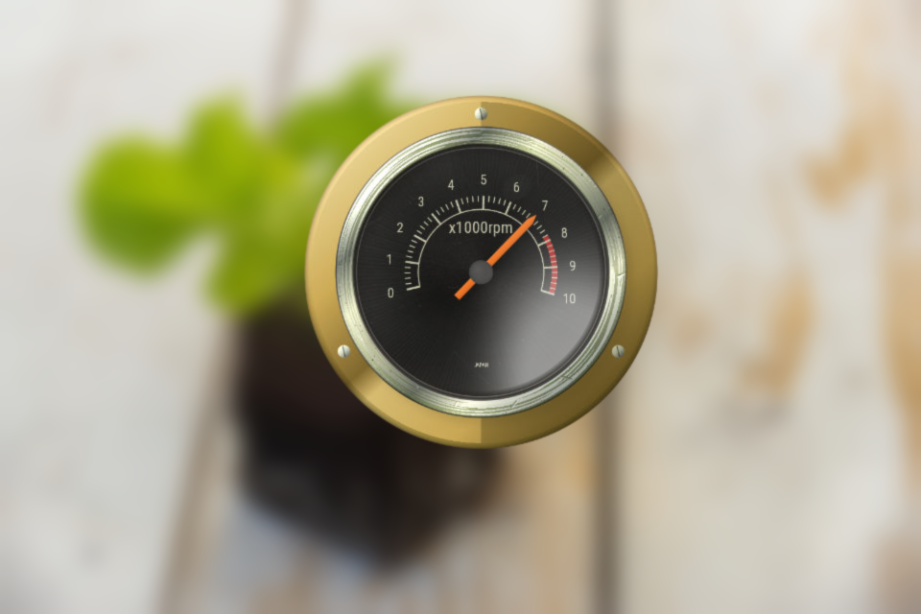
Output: **7000** rpm
